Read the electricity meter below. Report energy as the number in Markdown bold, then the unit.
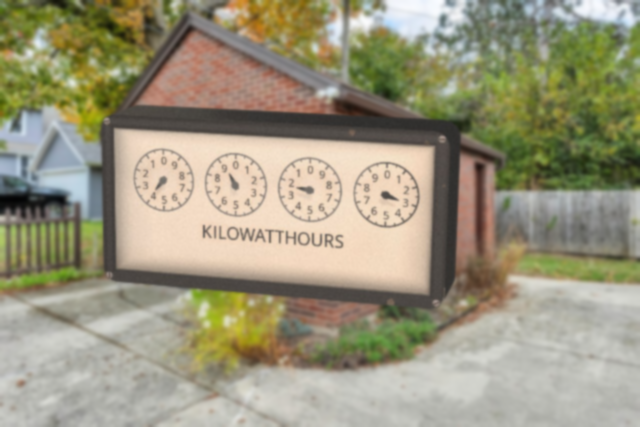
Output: **3923** kWh
